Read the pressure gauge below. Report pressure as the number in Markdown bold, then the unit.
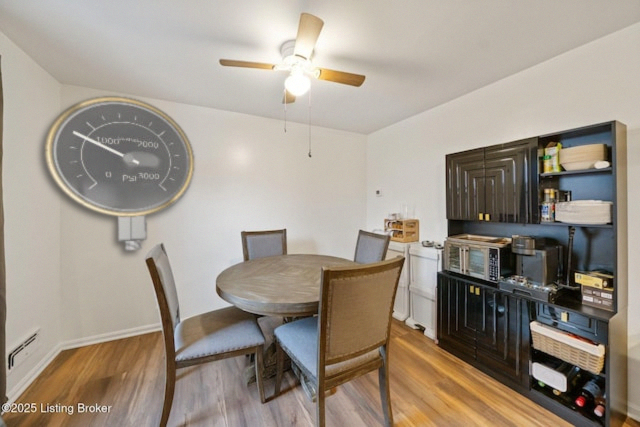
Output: **800** psi
